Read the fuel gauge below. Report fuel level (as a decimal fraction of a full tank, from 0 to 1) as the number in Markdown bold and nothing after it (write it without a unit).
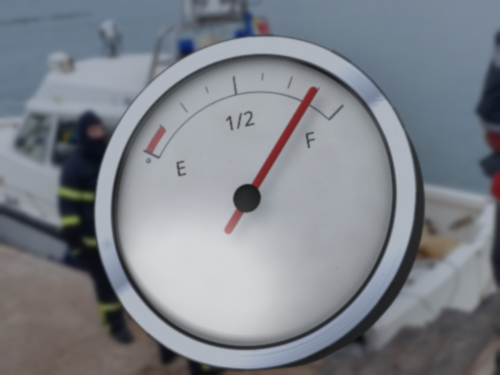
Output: **0.875**
